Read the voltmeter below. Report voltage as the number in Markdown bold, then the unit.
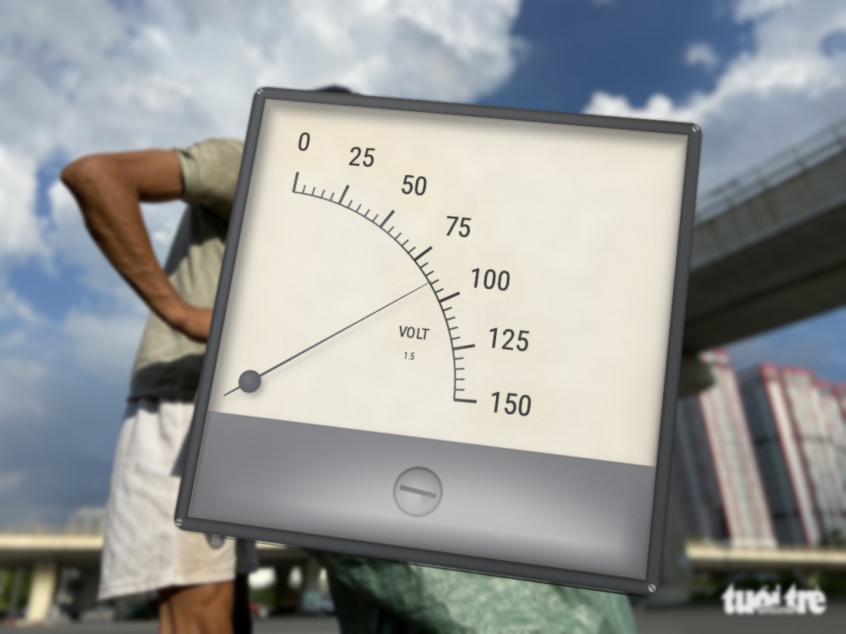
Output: **90** V
